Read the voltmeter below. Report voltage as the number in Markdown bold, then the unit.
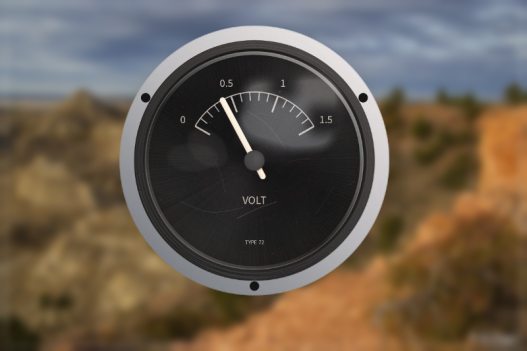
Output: **0.4** V
